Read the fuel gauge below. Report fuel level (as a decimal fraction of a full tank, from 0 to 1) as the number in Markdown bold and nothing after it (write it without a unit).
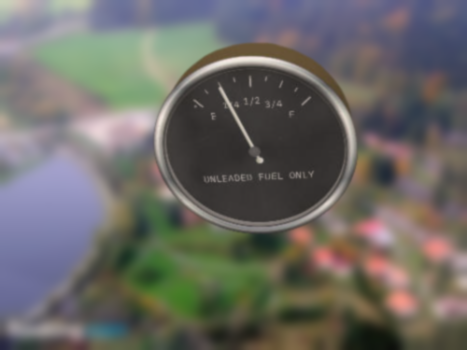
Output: **0.25**
